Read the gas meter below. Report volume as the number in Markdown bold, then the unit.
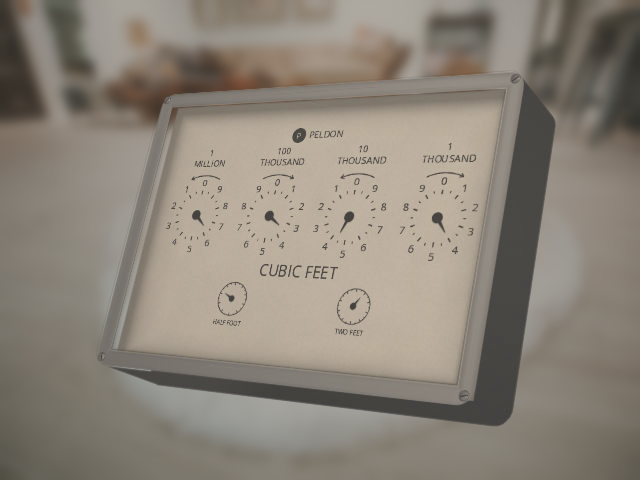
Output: **634400** ft³
